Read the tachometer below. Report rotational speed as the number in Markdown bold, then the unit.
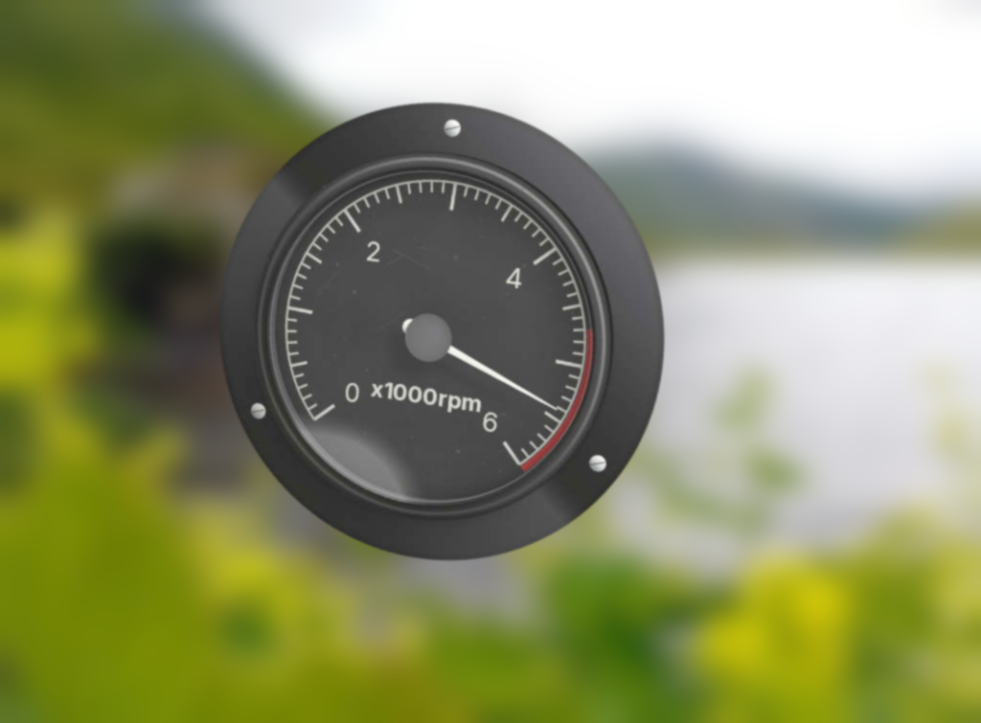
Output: **5400** rpm
